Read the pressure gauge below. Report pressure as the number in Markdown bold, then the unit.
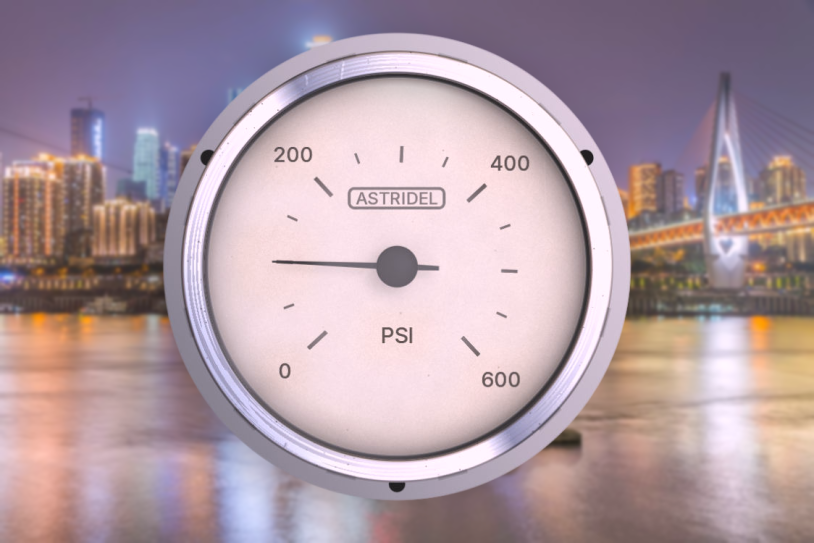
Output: **100** psi
